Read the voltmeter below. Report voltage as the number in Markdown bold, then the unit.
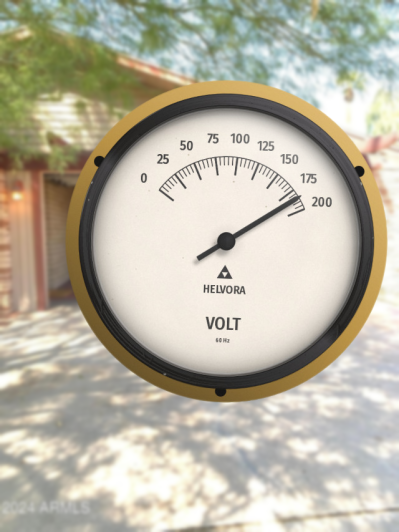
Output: **185** V
